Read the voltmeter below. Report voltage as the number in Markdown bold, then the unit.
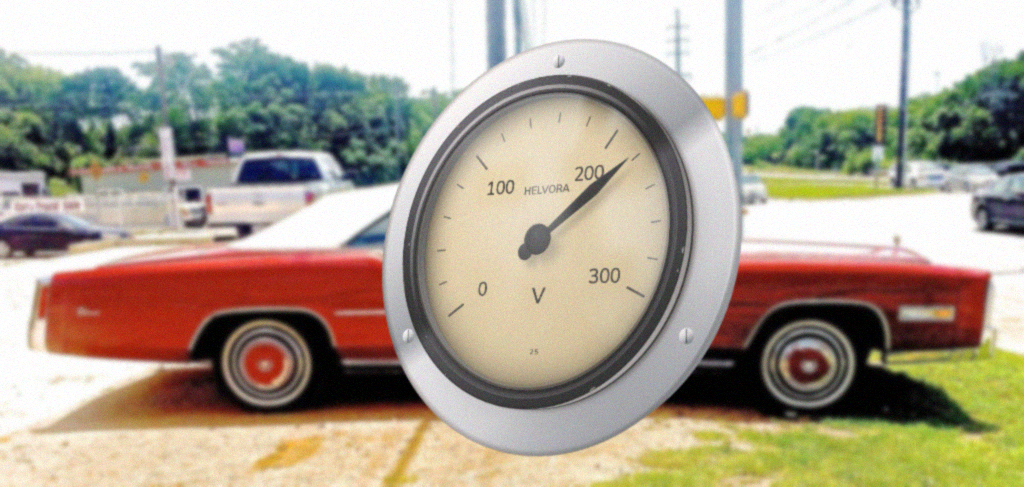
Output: **220** V
